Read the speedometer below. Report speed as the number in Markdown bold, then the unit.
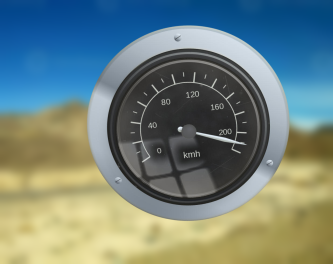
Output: **210** km/h
